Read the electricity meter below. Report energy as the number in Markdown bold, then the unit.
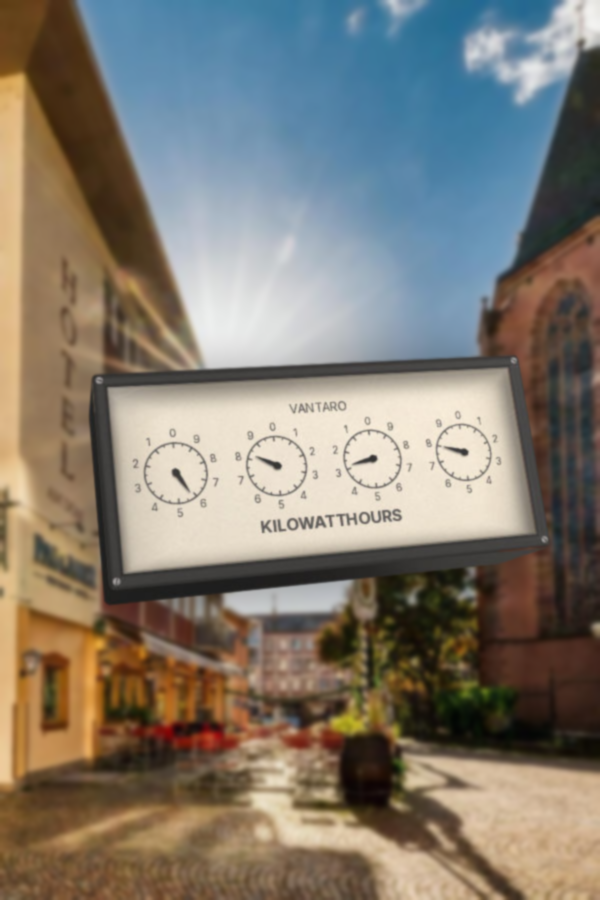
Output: **5828** kWh
